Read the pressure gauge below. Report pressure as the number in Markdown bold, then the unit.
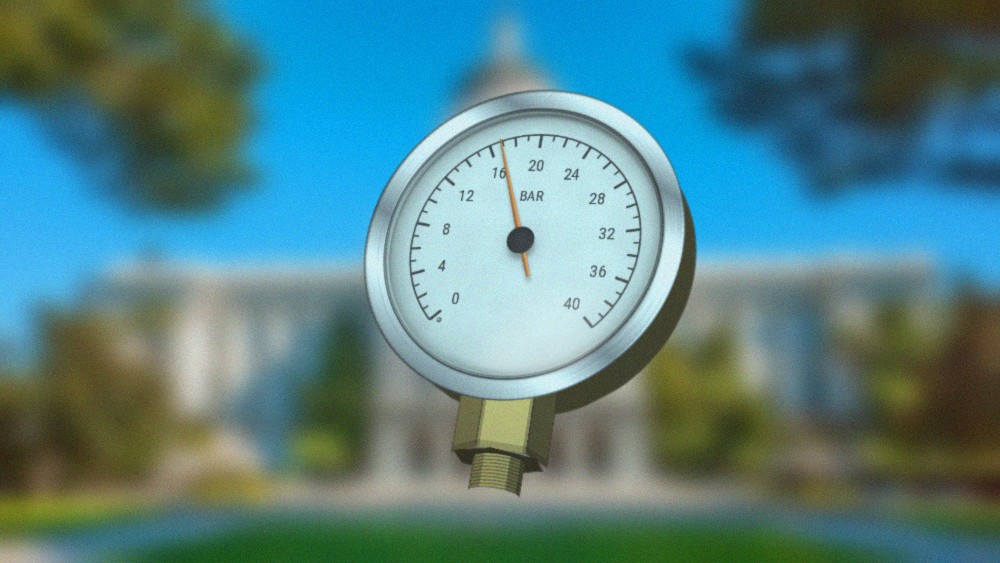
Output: **17** bar
